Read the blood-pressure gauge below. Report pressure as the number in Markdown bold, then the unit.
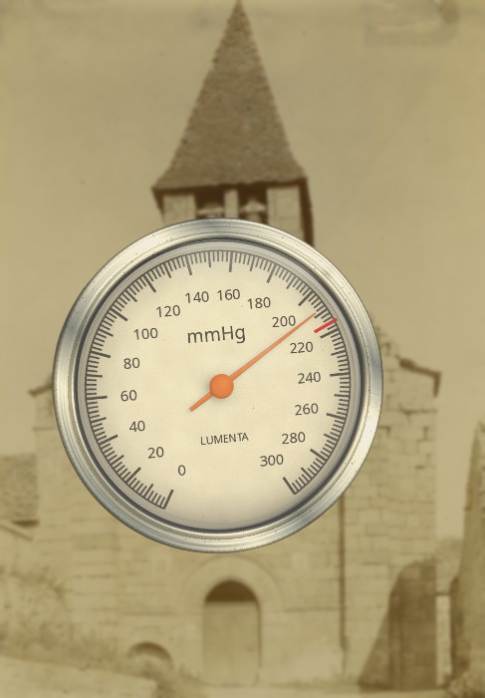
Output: **208** mmHg
